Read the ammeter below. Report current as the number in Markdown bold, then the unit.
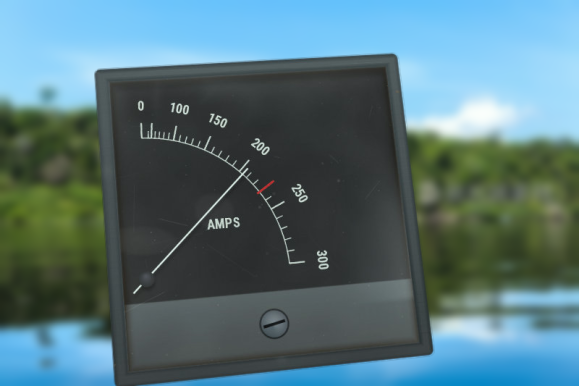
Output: **205** A
